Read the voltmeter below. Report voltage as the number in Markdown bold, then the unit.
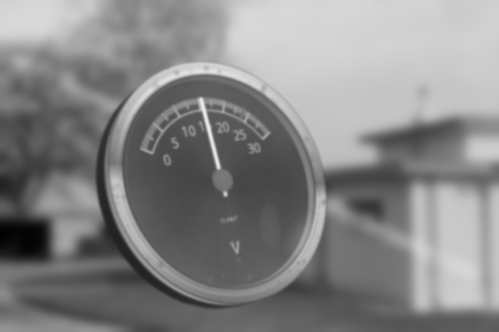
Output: **15** V
